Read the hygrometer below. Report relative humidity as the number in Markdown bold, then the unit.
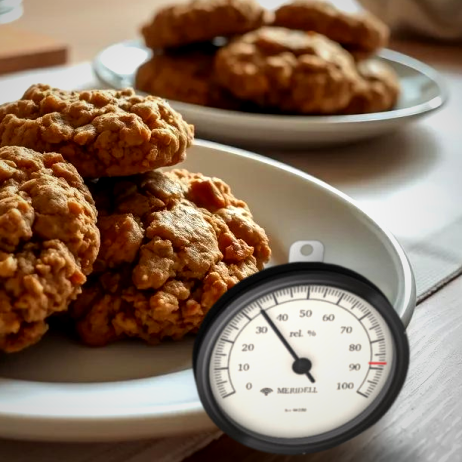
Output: **35** %
